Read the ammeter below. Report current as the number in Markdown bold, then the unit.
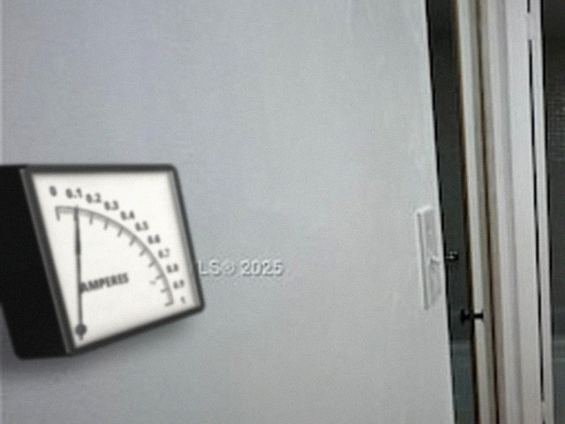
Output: **0.1** A
